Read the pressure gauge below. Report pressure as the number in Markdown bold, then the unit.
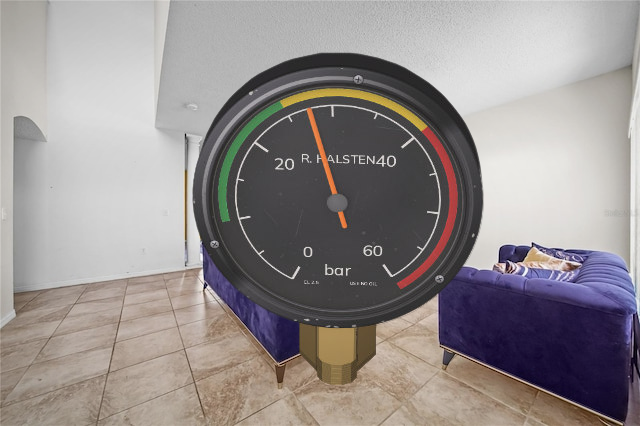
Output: **27.5** bar
